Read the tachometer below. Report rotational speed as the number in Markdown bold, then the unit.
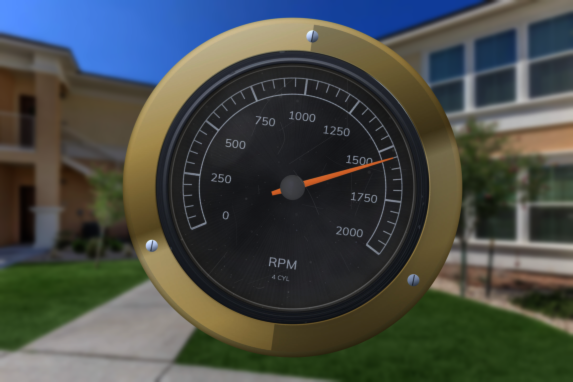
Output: **1550** rpm
